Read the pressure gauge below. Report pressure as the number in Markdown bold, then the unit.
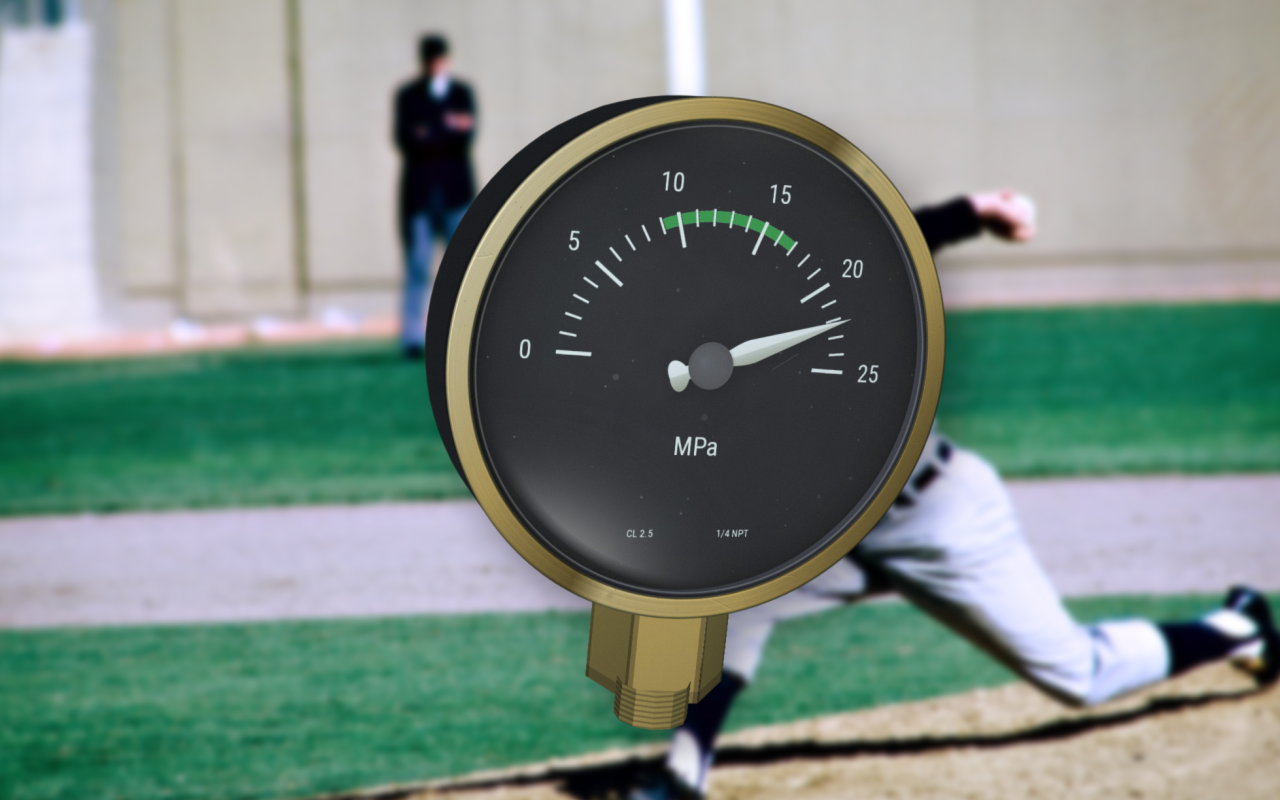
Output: **22** MPa
